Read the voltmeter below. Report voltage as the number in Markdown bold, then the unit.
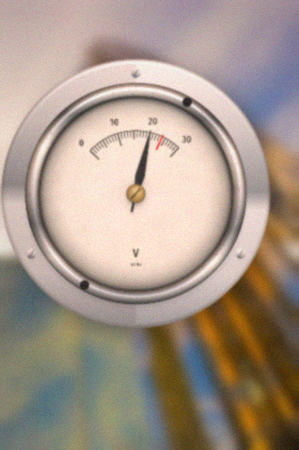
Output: **20** V
